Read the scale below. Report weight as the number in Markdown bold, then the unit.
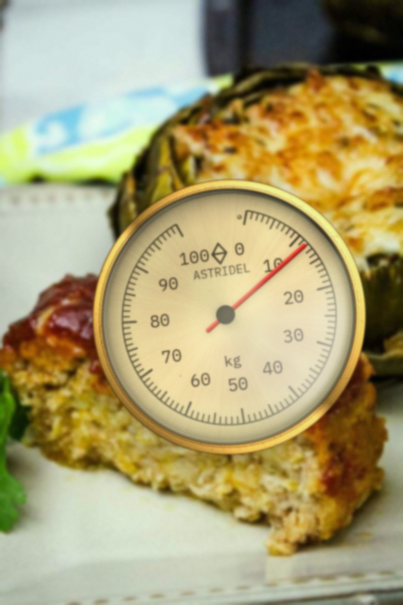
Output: **12** kg
